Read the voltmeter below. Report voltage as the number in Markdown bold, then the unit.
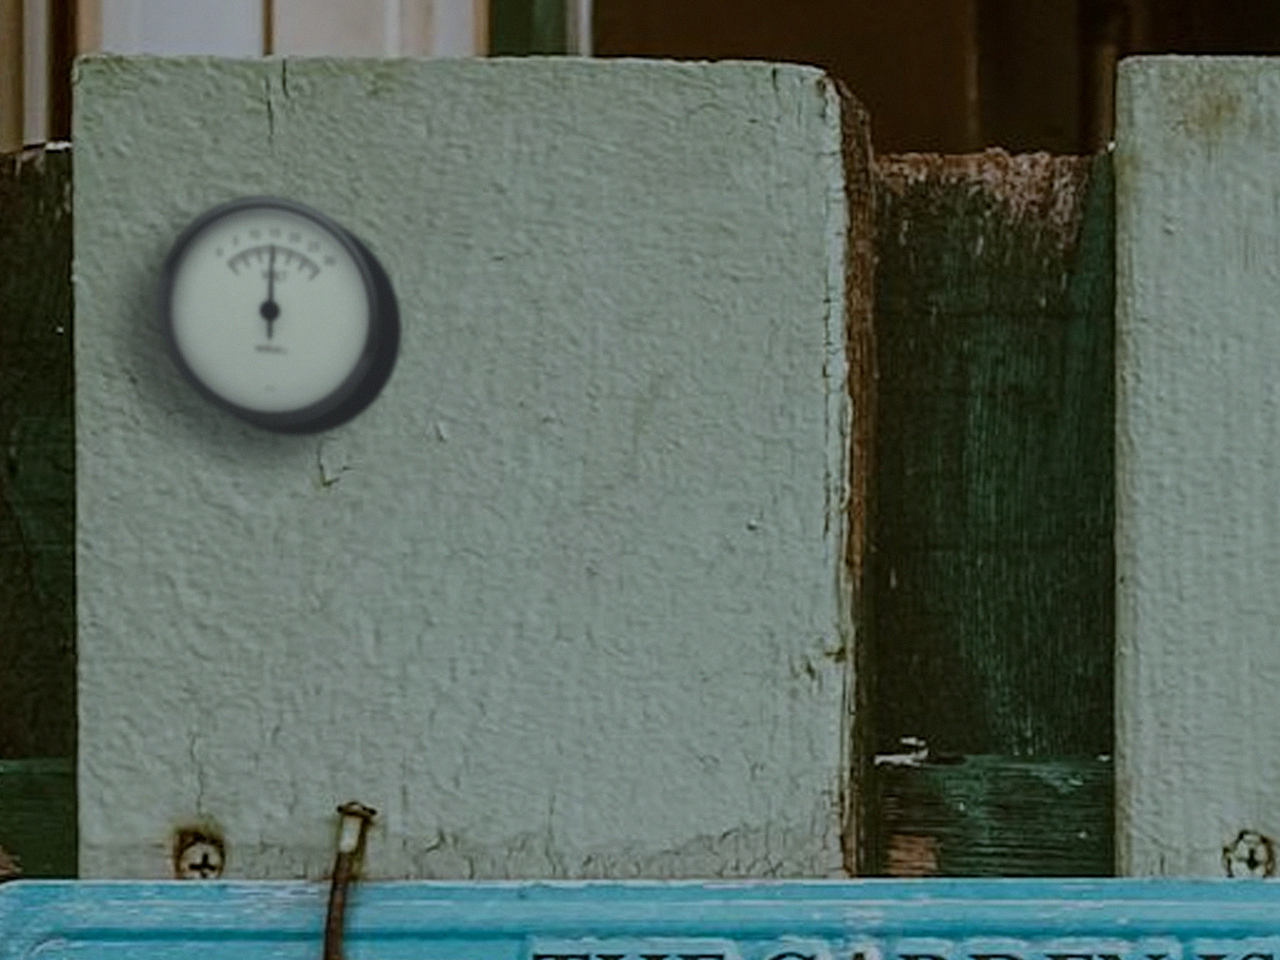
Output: **15** V
